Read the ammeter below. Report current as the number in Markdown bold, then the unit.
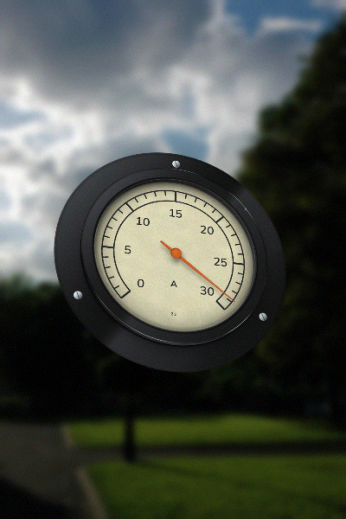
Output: **29** A
